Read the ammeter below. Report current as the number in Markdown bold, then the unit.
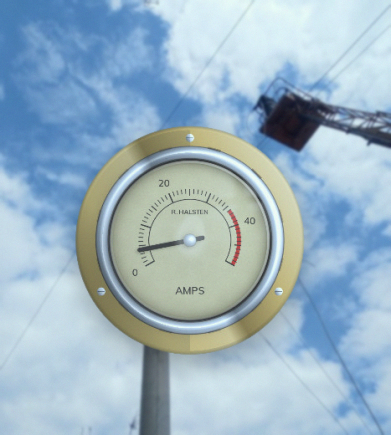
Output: **4** A
